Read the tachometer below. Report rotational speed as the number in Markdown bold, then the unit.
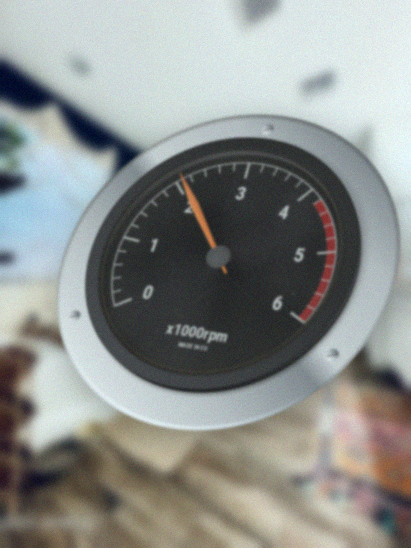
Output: **2100** rpm
